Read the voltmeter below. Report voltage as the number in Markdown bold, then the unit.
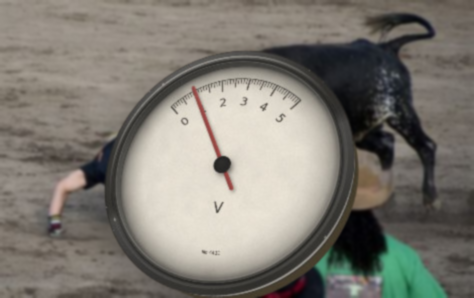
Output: **1** V
